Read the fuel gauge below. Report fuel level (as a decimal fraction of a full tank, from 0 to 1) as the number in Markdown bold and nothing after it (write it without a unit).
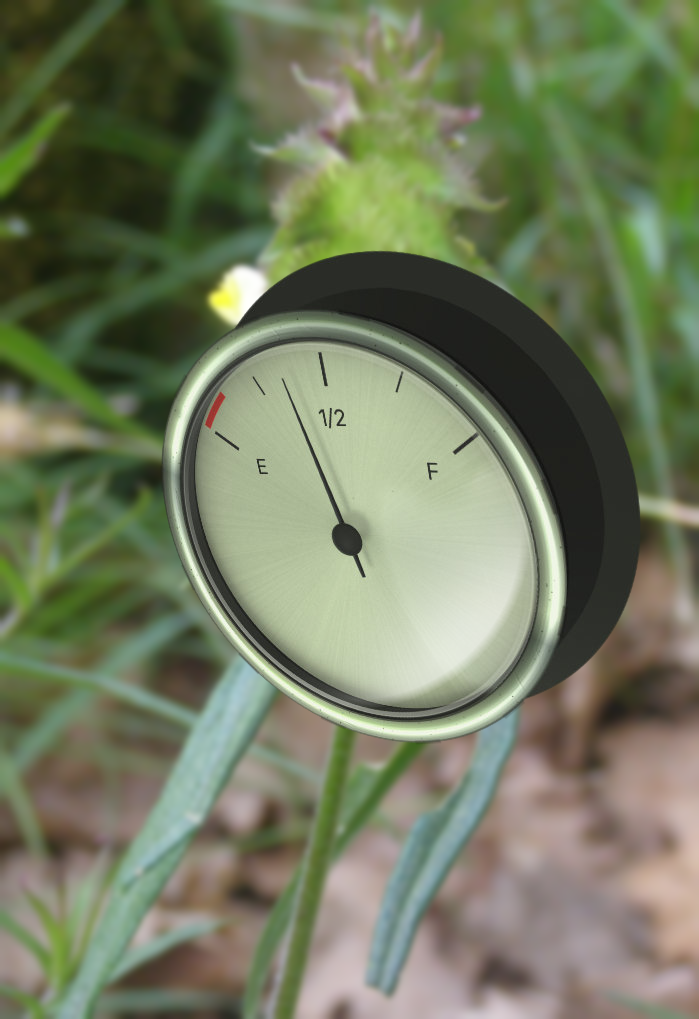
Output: **0.375**
